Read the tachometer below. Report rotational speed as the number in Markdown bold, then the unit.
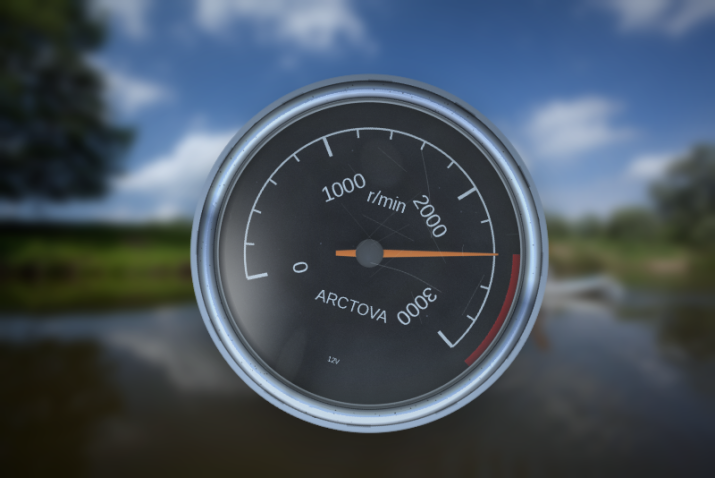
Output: **2400** rpm
